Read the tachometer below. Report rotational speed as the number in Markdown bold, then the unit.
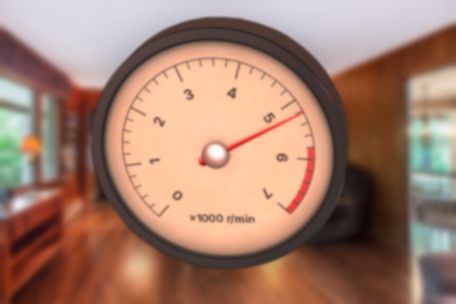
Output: **5200** rpm
